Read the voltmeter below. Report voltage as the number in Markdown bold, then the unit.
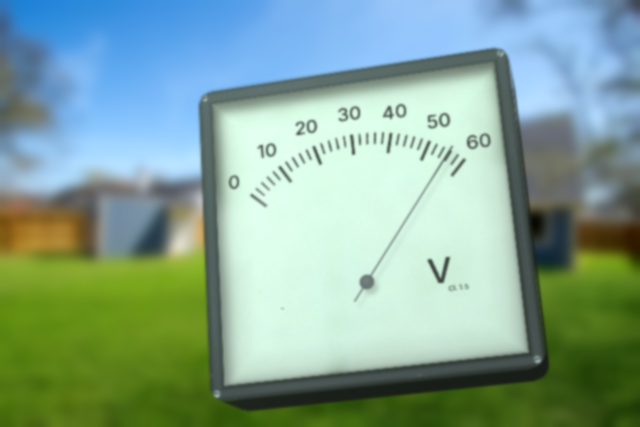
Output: **56** V
